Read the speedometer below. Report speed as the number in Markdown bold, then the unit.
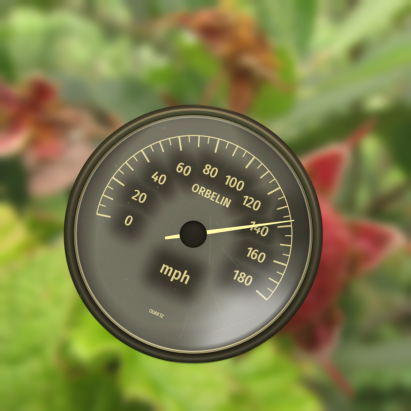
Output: **137.5** mph
